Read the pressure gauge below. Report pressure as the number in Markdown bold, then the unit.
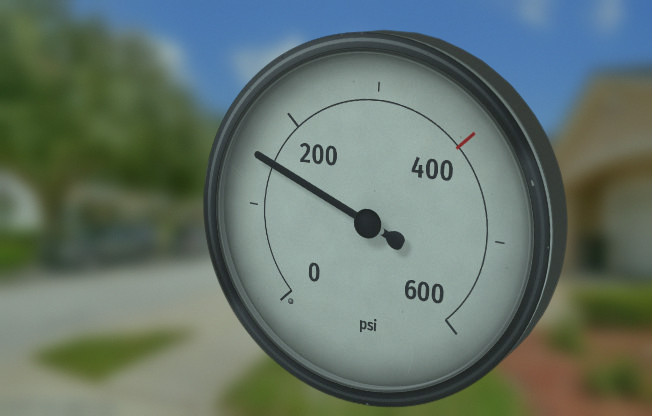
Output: **150** psi
